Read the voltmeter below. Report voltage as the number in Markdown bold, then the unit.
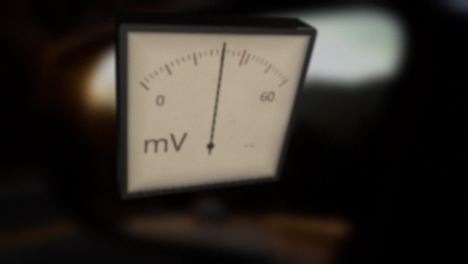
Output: **30** mV
